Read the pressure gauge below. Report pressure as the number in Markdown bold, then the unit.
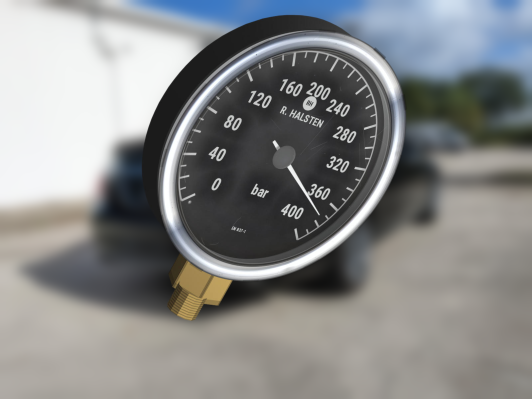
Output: **375** bar
